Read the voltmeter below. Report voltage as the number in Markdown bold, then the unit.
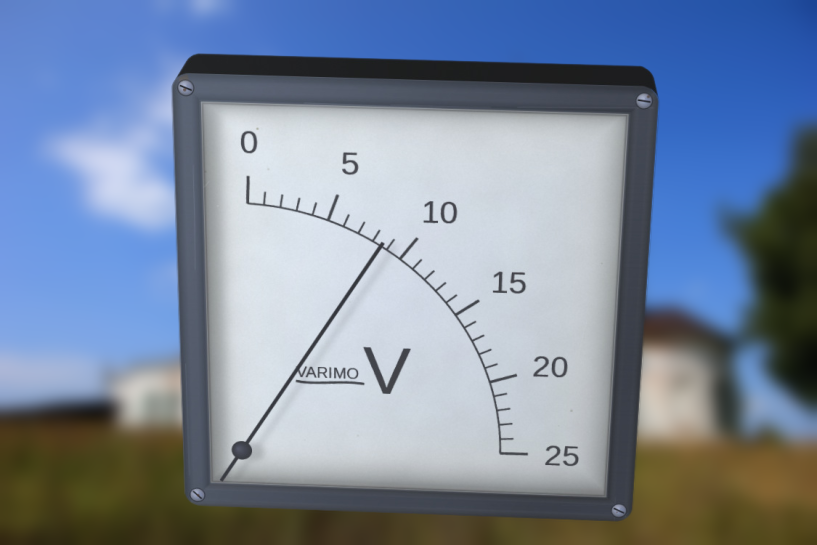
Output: **8.5** V
